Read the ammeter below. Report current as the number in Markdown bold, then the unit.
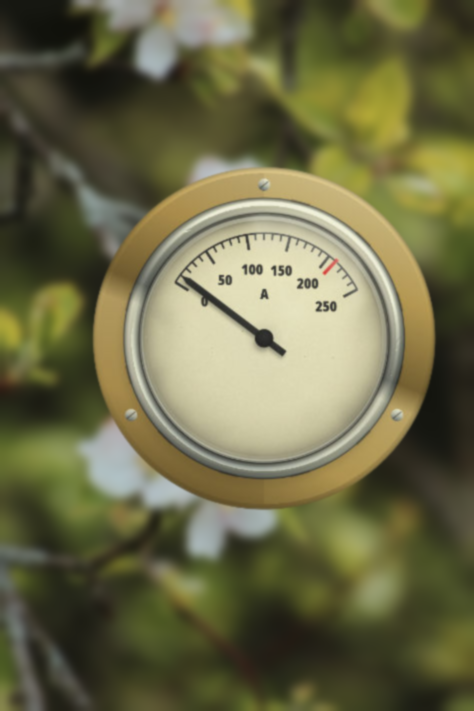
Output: **10** A
